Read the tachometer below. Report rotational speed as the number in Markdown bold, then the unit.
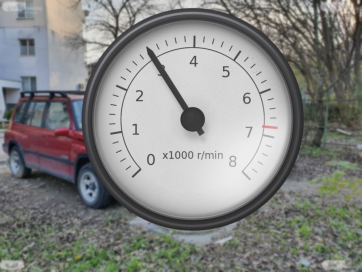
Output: **3000** rpm
